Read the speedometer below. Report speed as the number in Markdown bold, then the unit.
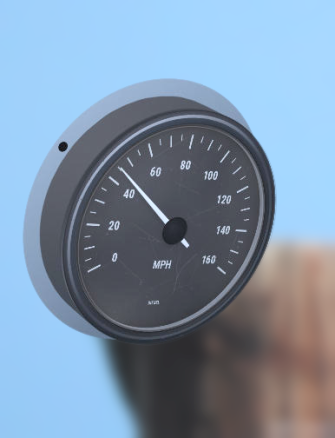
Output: **45** mph
